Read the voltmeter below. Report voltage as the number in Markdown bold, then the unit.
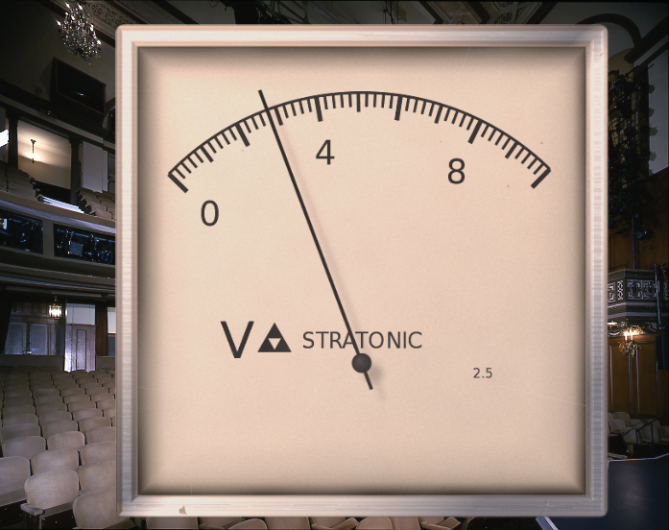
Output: **2.8** V
